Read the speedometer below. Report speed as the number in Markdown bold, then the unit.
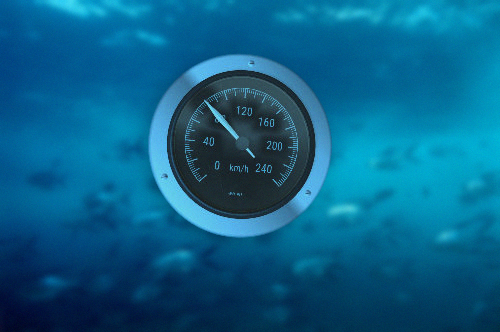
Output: **80** km/h
